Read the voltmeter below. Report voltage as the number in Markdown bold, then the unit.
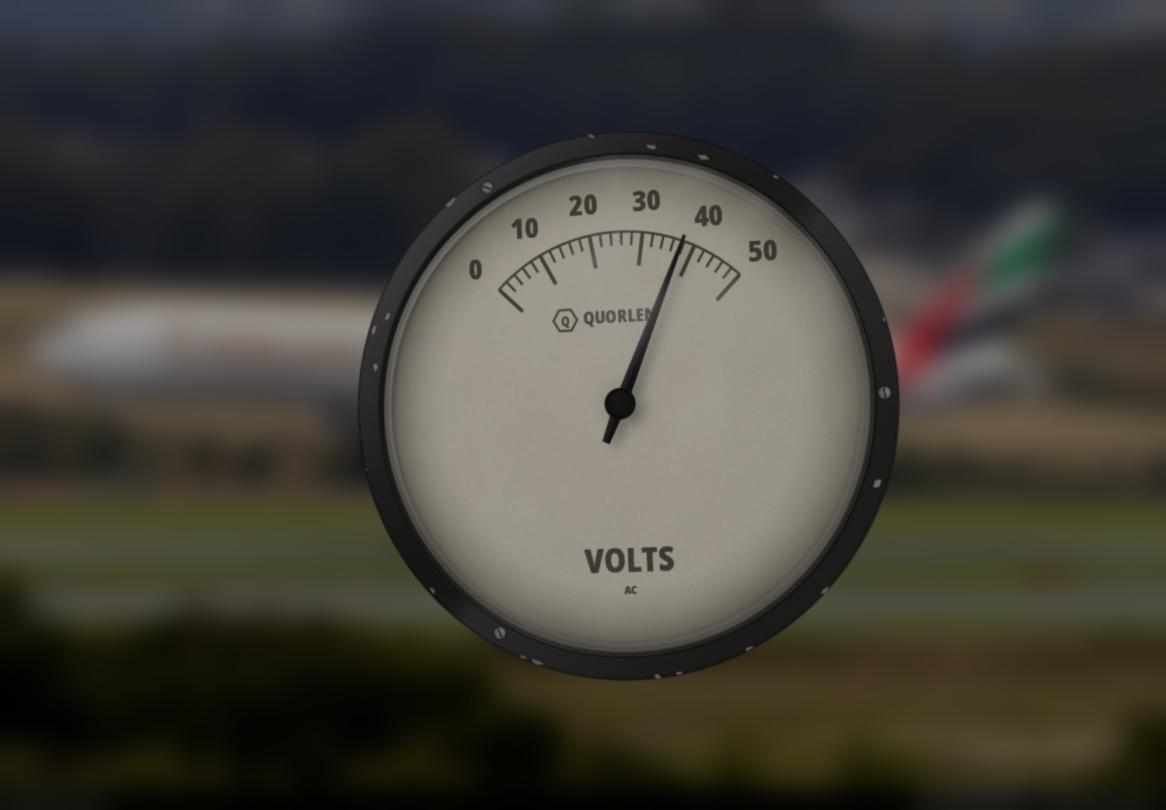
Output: **38** V
